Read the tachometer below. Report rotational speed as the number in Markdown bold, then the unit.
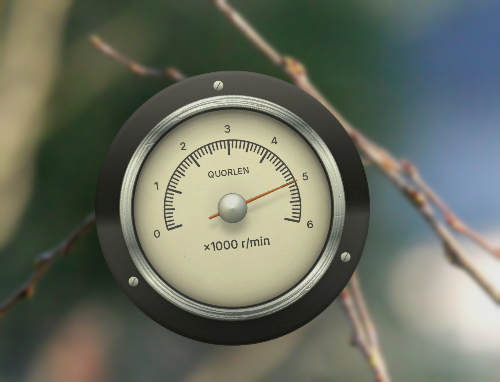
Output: **5000** rpm
